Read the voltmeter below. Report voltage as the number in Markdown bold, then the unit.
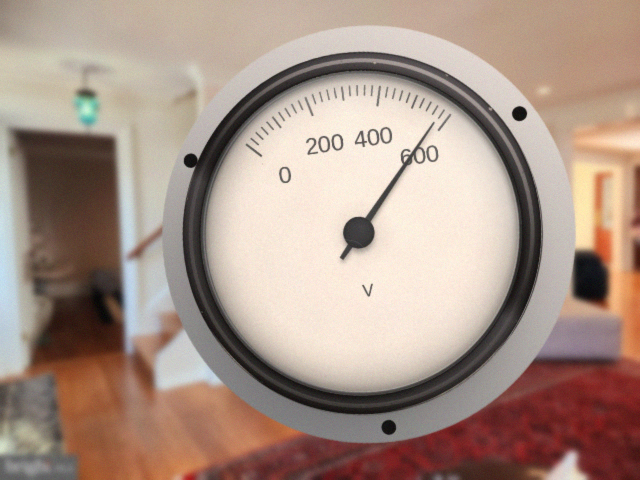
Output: **580** V
